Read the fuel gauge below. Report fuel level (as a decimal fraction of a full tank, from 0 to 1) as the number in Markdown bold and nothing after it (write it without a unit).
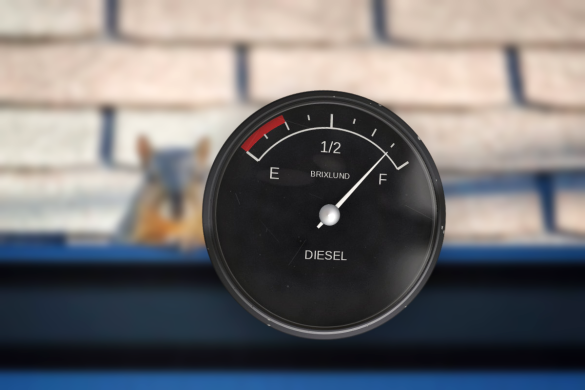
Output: **0.875**
